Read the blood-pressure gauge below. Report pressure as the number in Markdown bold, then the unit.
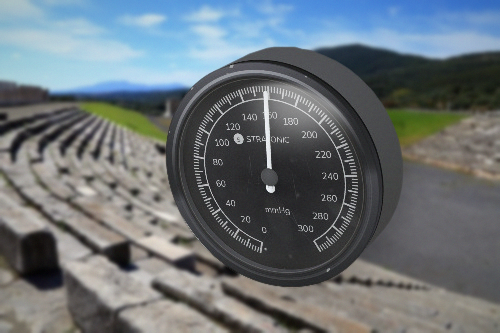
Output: **160** mmHg
